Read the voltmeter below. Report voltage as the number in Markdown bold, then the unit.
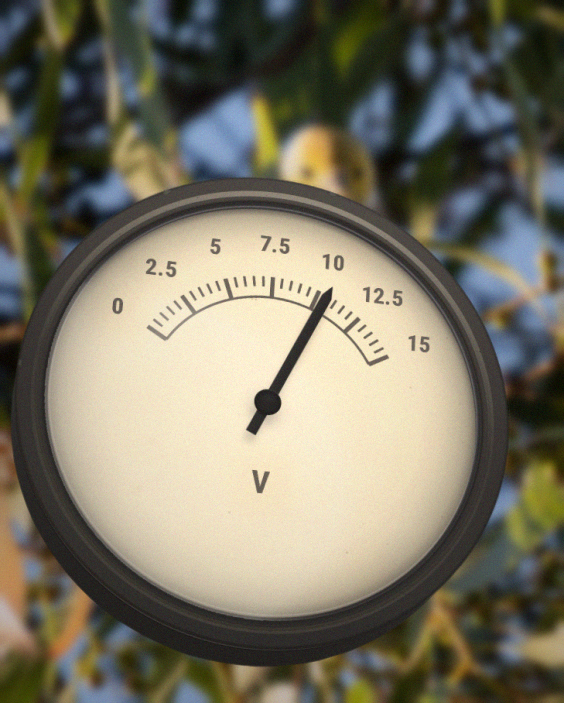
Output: **10.5** V
